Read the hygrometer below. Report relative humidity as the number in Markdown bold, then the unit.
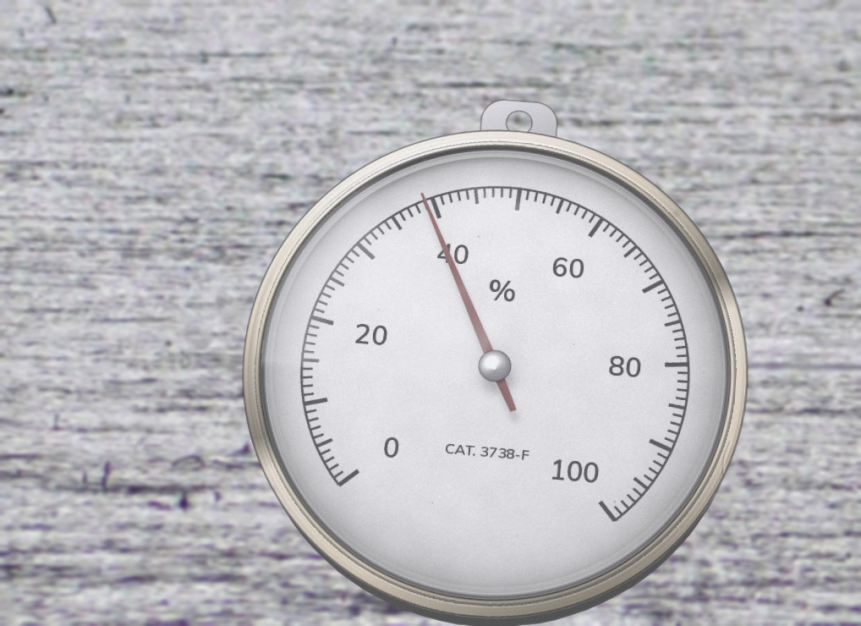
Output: **39** %
